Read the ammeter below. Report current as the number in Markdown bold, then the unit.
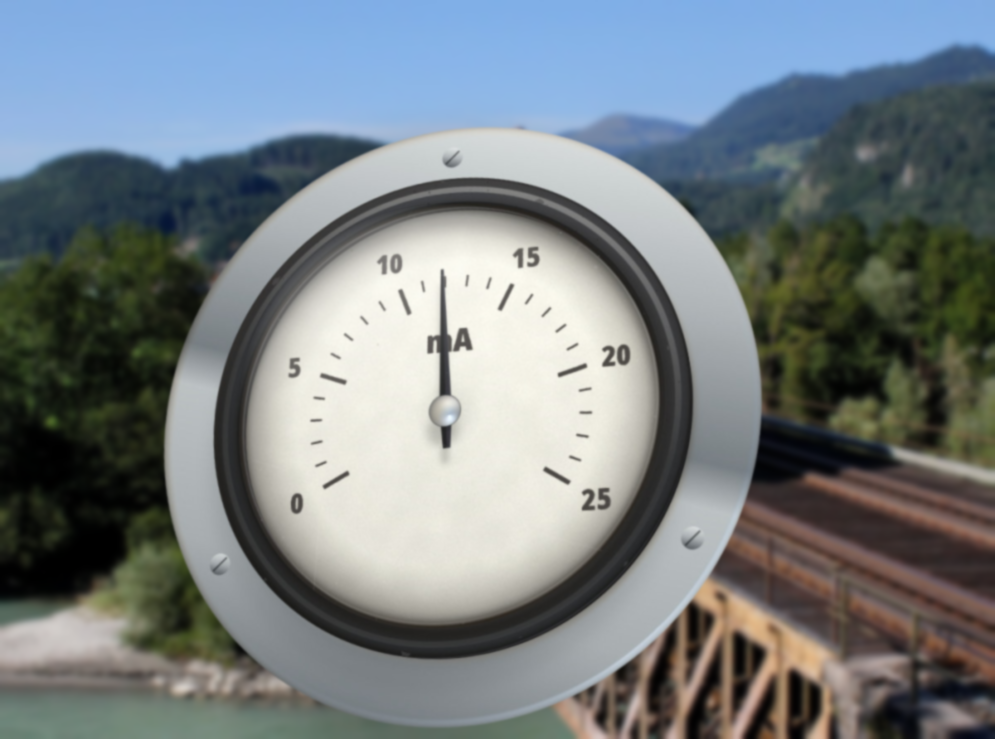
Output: **12** mA
